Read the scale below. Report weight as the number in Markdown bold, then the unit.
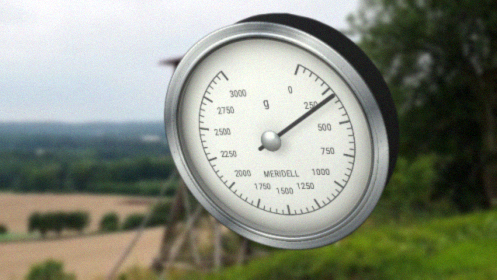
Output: **300** g
